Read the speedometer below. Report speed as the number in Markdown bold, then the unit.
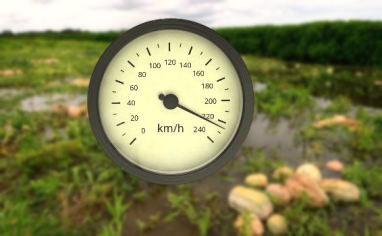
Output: **225** km/h
